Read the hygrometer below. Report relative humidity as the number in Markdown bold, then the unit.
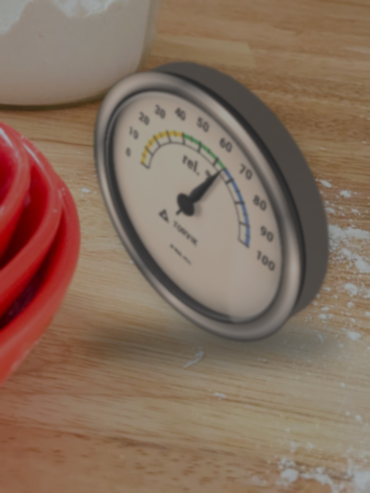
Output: **65** %
